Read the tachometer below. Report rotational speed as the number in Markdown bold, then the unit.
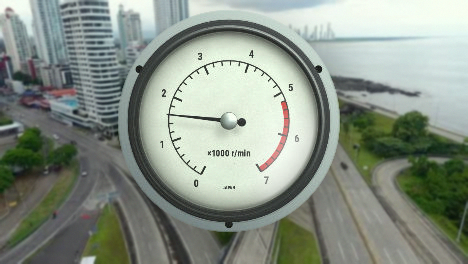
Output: **1600** rpm
